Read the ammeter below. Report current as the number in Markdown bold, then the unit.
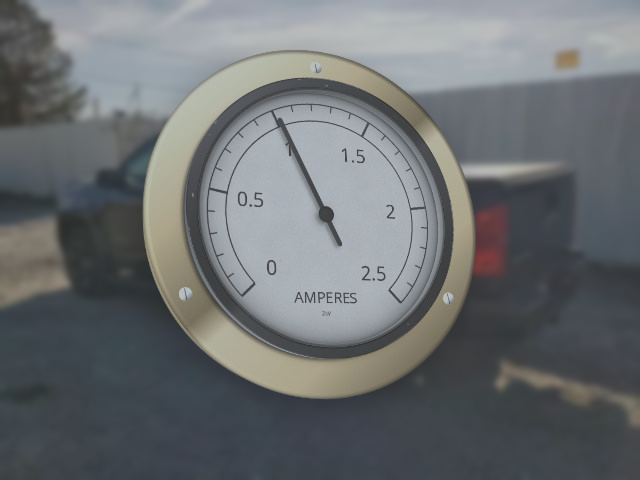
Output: **1** A
